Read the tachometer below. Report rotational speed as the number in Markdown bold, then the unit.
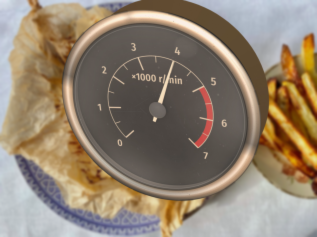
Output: **4000** rpm
